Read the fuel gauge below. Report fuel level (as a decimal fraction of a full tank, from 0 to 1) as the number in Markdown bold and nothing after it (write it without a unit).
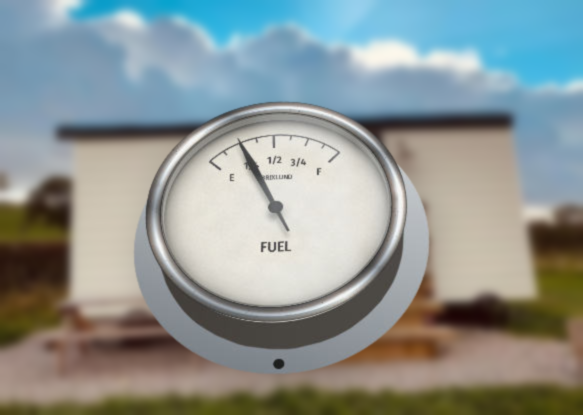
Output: **0.25**
